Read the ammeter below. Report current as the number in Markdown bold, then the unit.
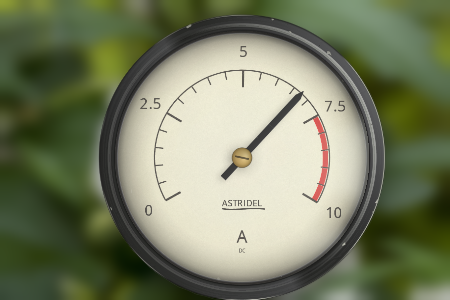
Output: **6.75** A
